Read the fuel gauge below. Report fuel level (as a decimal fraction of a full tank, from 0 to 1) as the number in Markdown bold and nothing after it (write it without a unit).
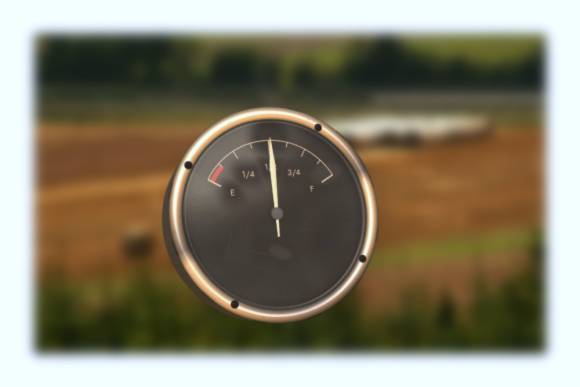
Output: **0.5**
